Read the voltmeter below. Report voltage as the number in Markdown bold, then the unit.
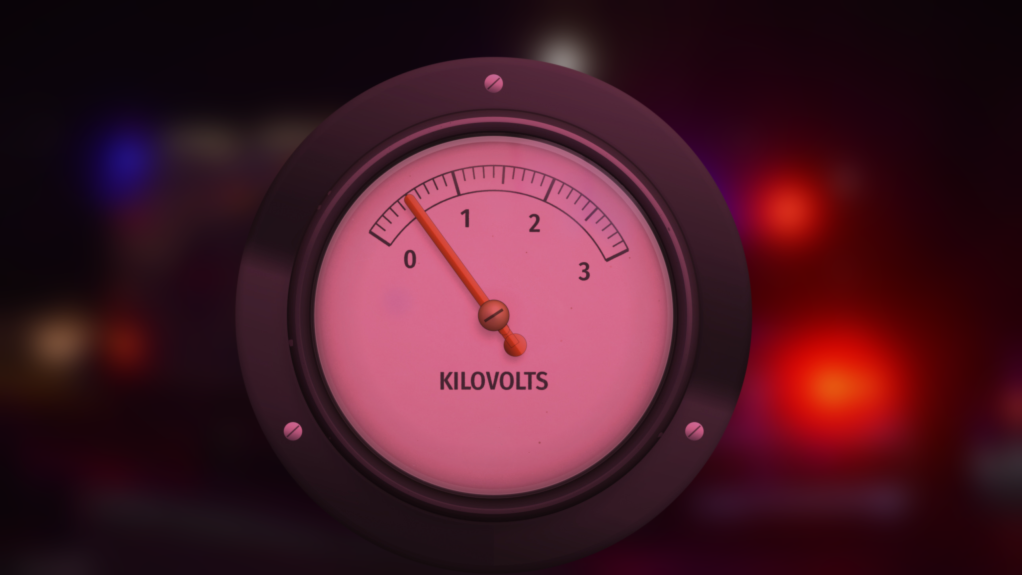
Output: **0.5** kV
